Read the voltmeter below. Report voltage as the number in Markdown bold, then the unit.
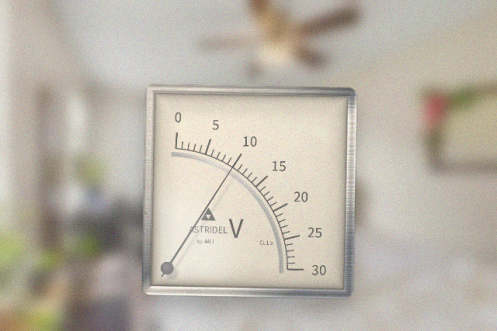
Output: **10** V
